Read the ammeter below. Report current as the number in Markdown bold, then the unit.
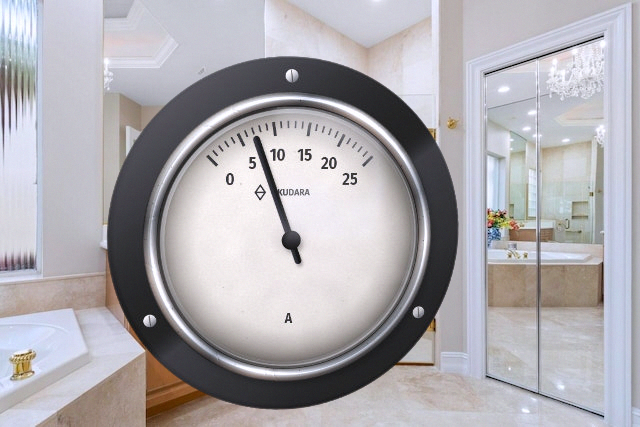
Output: **7** A
